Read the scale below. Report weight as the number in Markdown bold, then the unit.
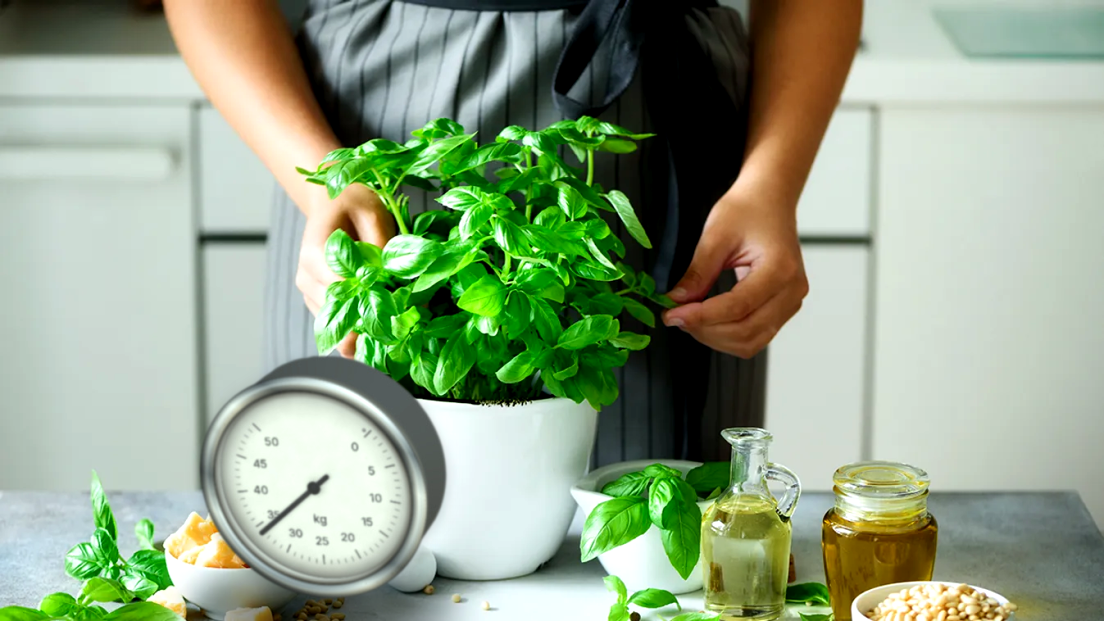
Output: **34** kg
